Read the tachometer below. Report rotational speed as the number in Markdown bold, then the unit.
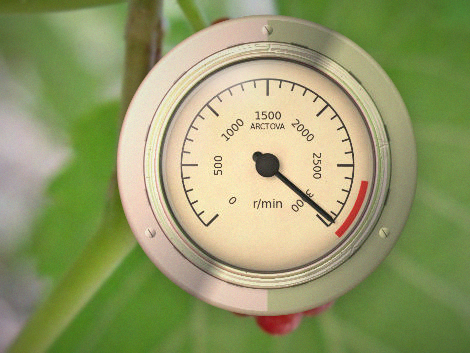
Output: **2950** rpm
